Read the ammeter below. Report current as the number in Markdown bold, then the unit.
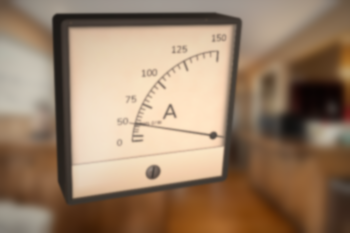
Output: **50** A
